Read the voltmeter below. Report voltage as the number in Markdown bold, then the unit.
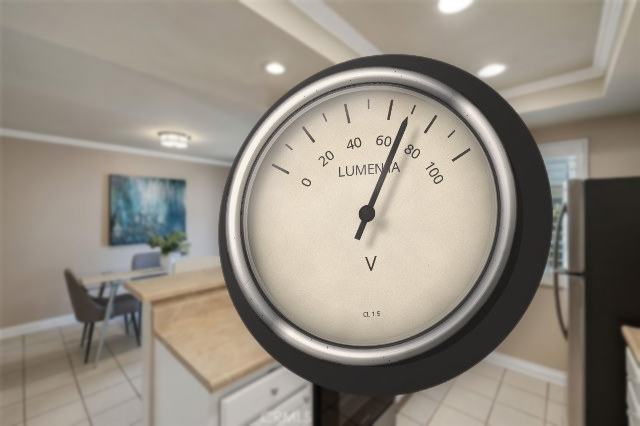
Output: **70** V
